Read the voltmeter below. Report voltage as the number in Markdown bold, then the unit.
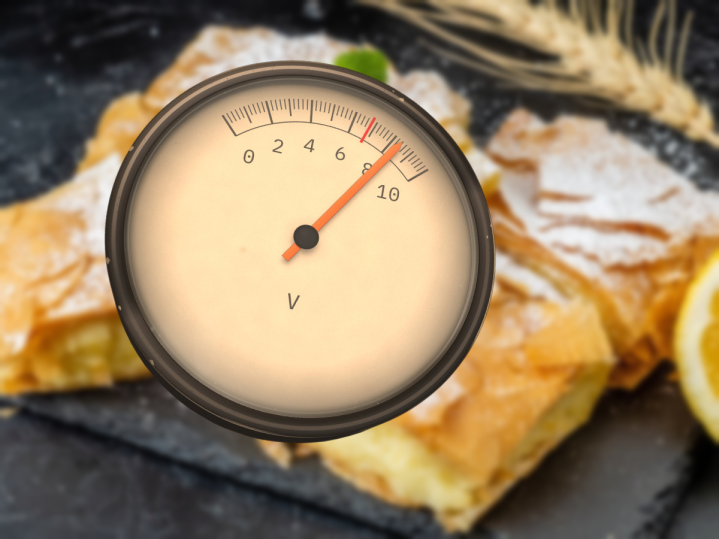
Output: **8.4** V
